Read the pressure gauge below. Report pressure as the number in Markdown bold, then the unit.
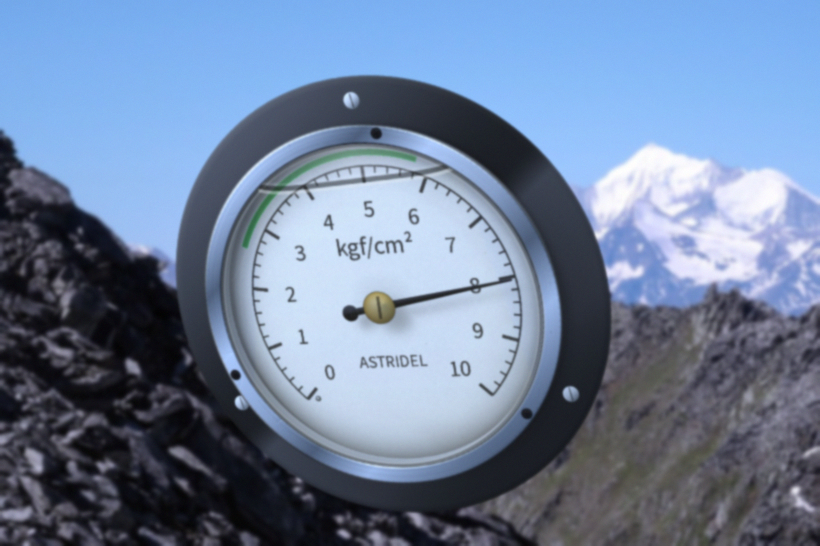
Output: **8** kg/cm²
